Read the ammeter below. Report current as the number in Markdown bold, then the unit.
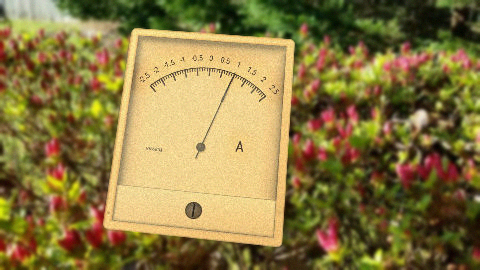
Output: **1** A
